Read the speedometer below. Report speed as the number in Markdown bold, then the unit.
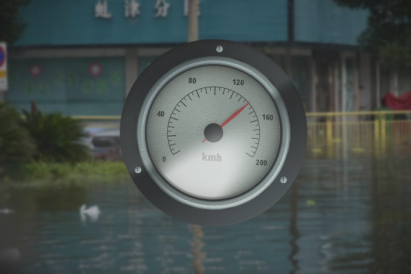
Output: **140** km/h
